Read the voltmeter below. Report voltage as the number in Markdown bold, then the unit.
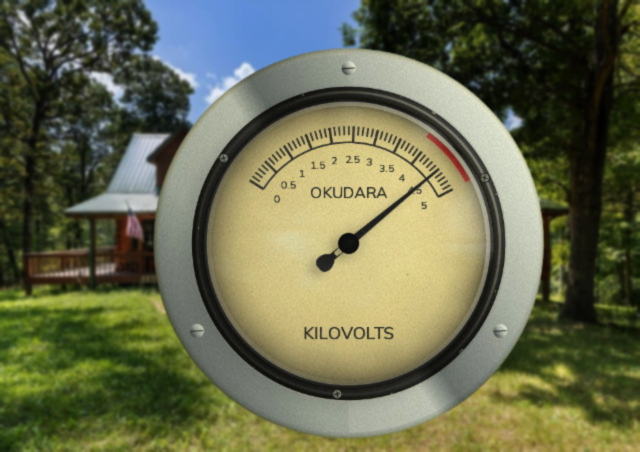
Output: **4.5** kV
